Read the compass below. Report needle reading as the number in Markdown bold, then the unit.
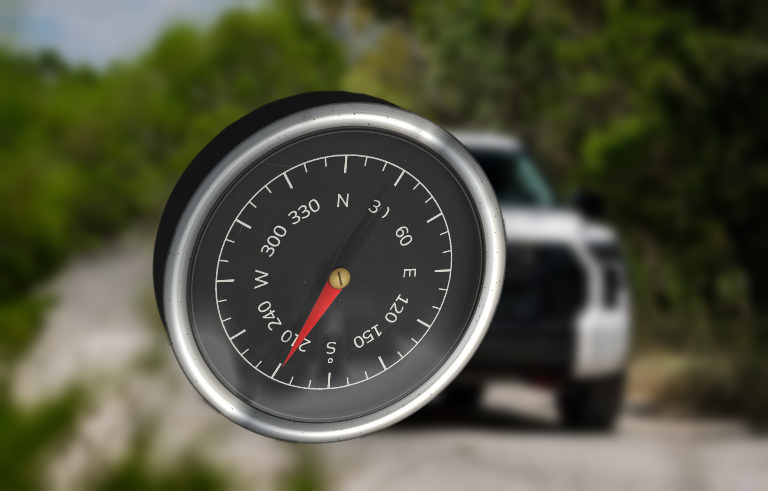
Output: **210** °
